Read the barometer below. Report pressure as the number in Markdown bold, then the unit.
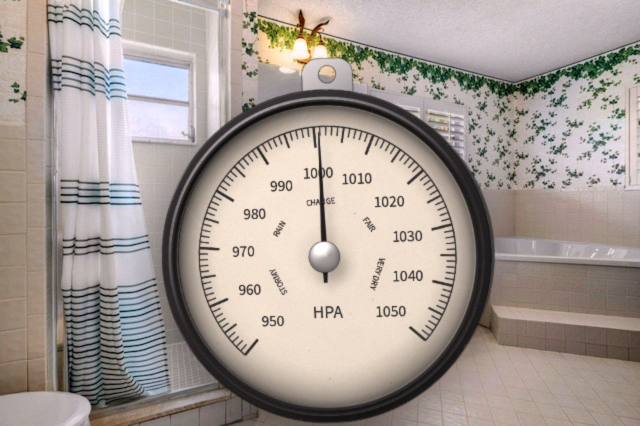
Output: **1001** hPa
